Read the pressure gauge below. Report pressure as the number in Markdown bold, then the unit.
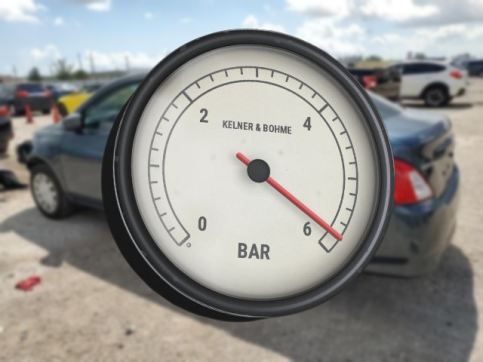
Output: **5.8** bar
